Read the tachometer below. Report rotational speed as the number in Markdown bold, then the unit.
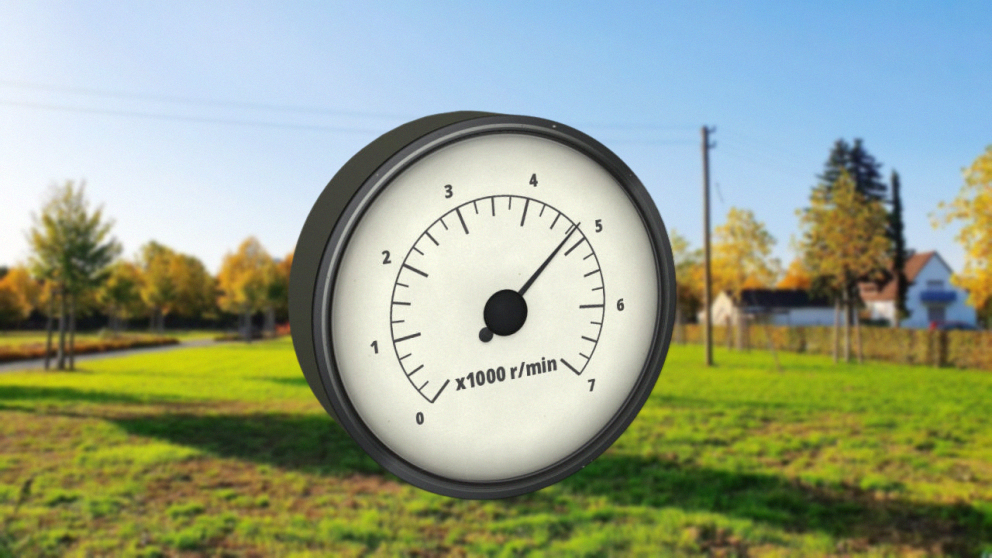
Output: **4750** rpm
